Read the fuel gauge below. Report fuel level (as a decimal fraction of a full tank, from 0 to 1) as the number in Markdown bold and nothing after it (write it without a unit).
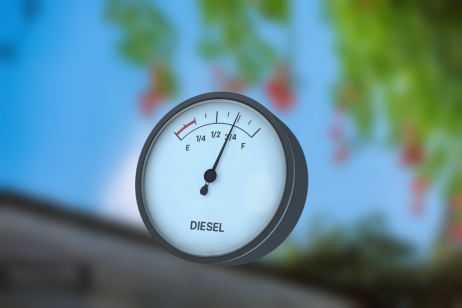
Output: **0.75**
